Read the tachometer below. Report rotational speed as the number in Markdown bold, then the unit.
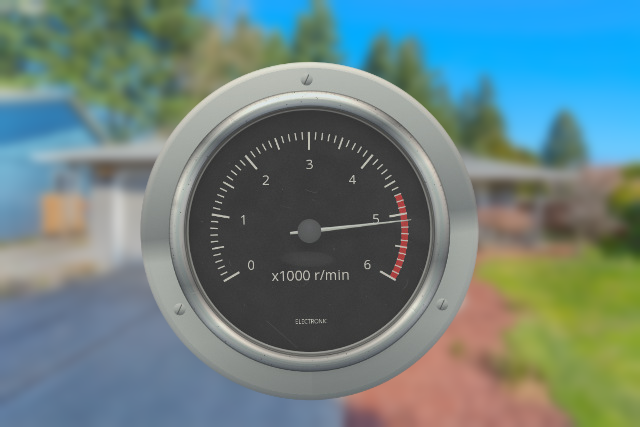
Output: **5100** rpm
